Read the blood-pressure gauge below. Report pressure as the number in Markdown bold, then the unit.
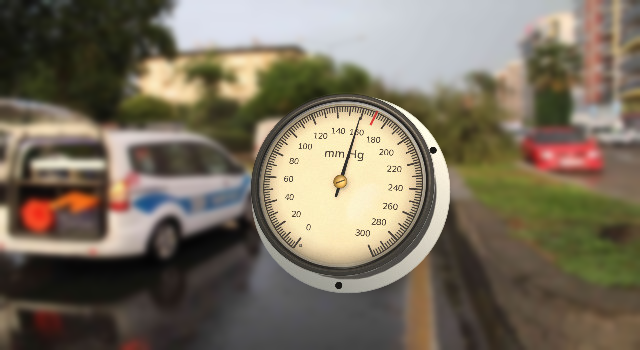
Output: **160** mmHg
